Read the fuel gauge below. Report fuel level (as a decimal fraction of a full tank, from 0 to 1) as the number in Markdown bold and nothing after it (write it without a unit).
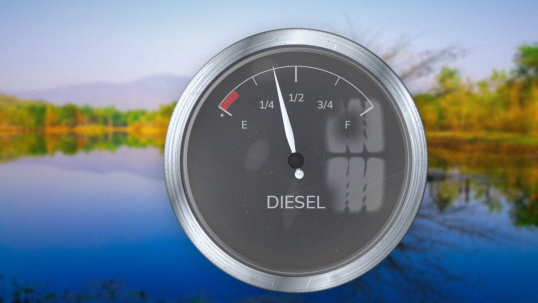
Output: **0.375**
